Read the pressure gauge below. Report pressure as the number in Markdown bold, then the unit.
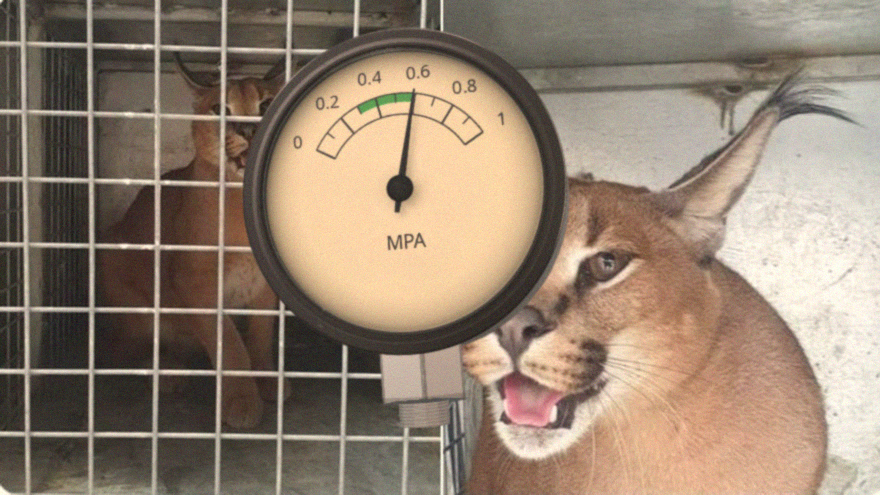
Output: **0.6** MPa
